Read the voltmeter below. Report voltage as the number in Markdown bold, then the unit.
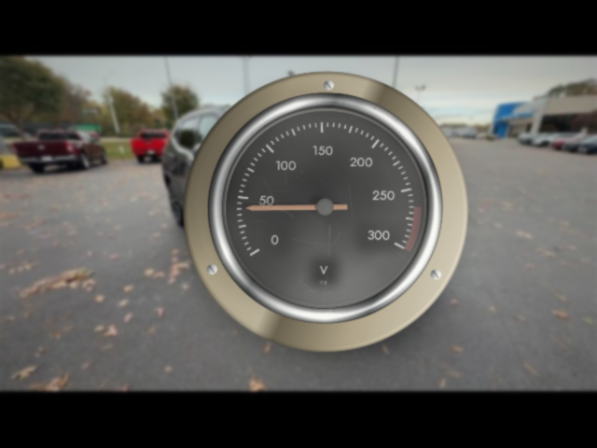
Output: **40** V
